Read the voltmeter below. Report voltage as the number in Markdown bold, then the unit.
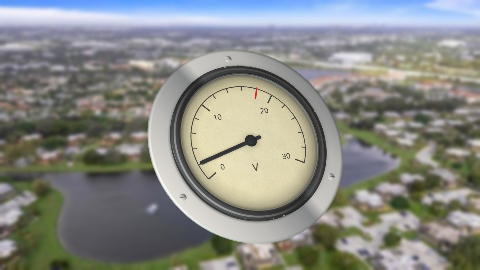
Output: **2** V
